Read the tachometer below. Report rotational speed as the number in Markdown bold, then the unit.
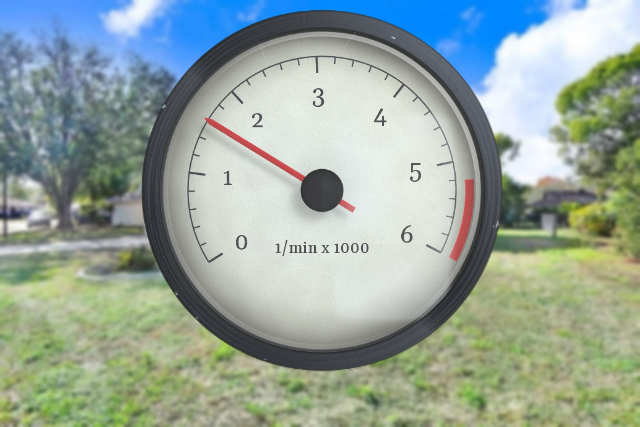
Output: **1600** rpm
